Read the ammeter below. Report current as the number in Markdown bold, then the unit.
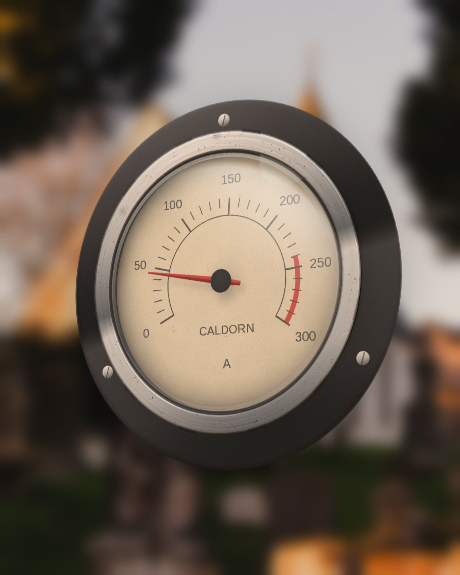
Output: **45** A
